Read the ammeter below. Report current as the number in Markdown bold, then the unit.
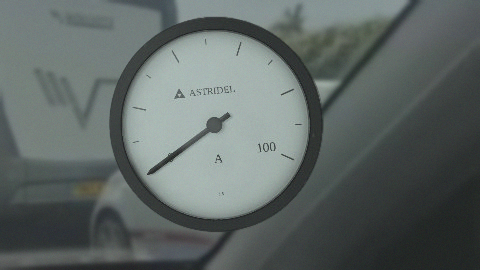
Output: **0** A
